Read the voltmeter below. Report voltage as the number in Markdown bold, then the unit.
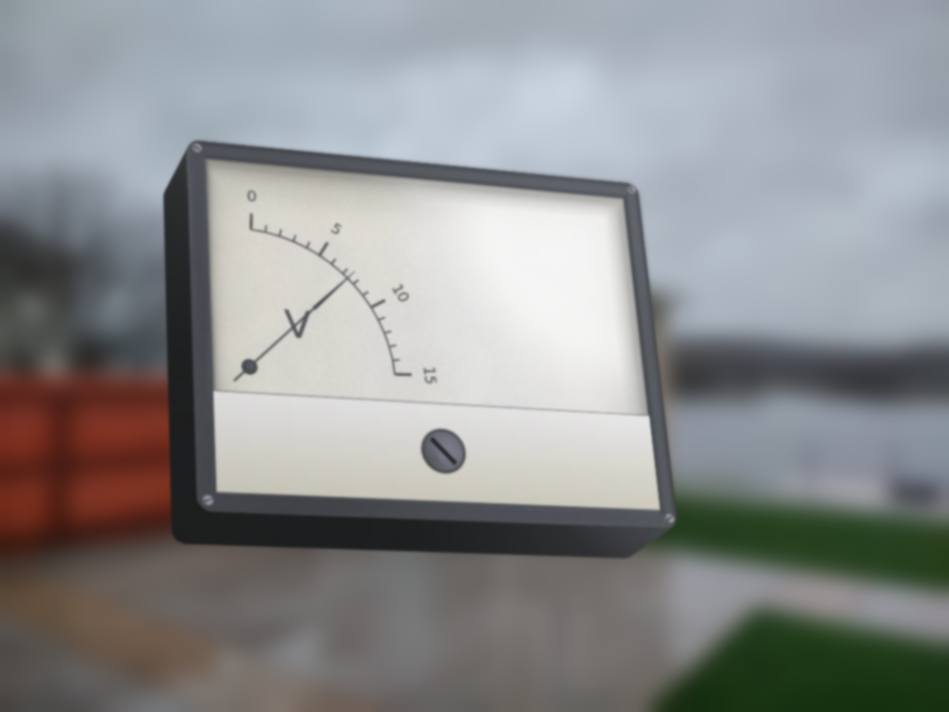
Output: **7.5** V
